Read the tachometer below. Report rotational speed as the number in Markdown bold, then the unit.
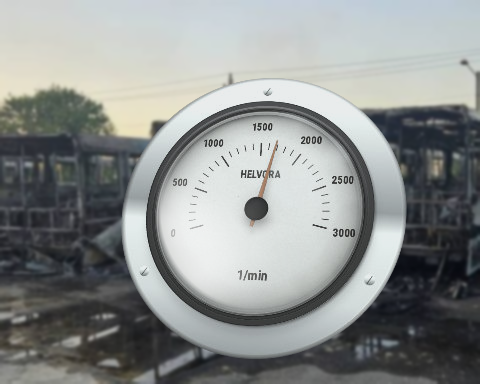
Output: **1700** rpm
